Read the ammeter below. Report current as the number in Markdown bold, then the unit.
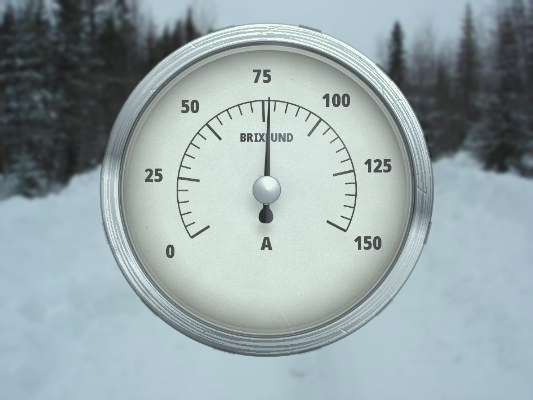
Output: **77.5** A
